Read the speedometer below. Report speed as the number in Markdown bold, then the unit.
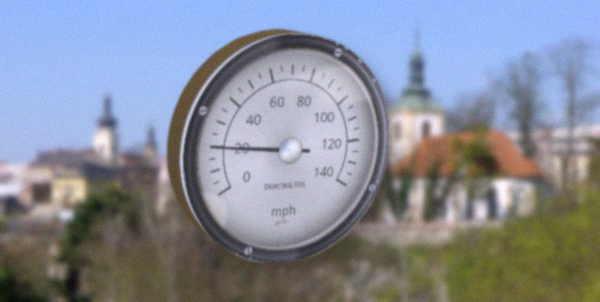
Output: **20** mph
